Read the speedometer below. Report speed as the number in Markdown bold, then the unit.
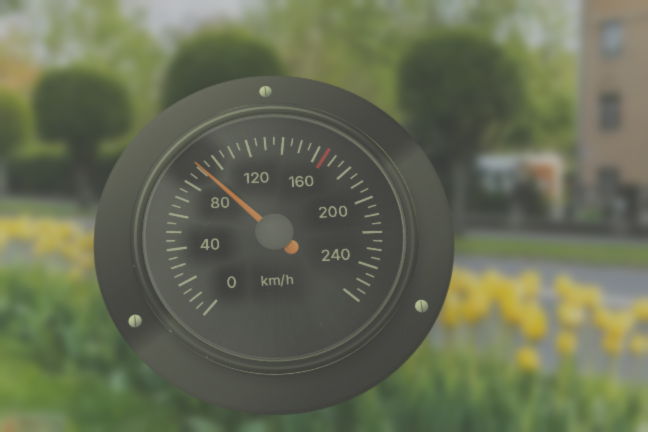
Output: **90** km/h
